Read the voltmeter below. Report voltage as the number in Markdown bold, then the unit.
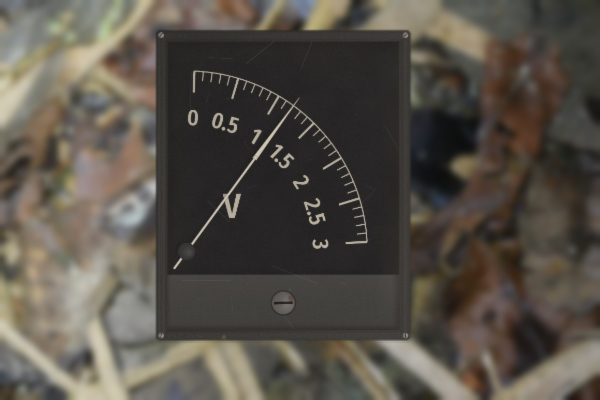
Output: **1.2** V
